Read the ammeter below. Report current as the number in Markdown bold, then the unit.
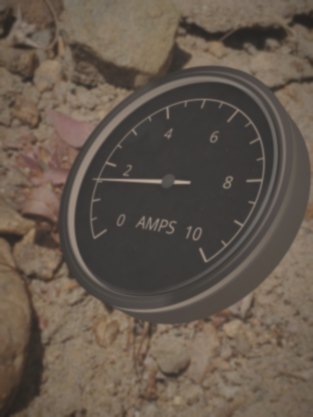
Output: **1.5** A
